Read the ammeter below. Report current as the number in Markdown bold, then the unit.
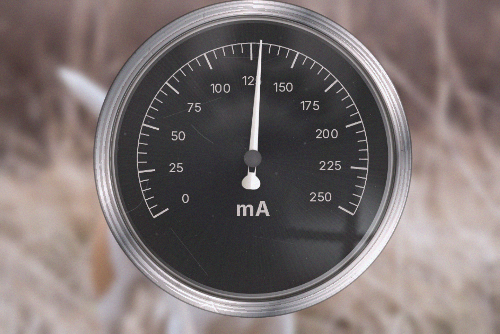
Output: **130** mA
